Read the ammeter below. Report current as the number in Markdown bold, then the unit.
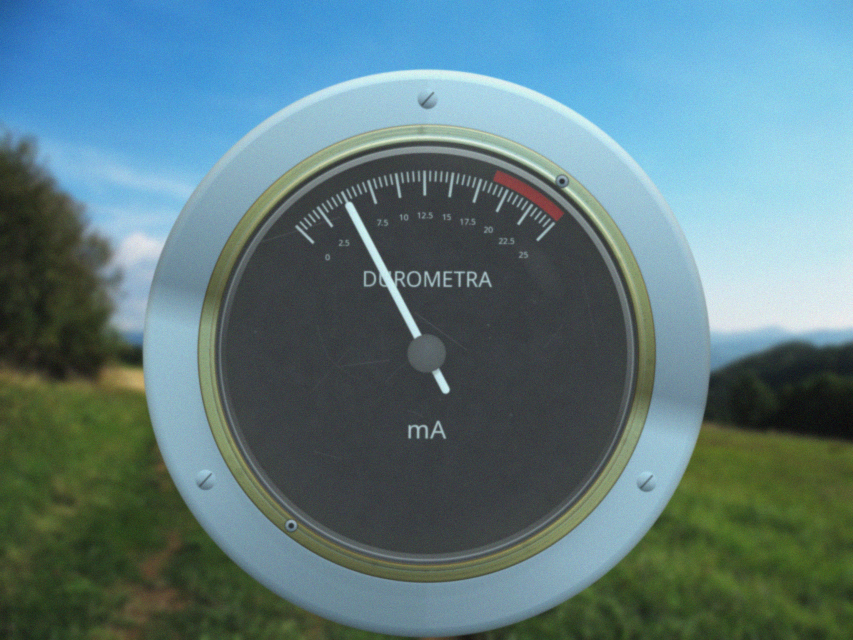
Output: **5** mA
